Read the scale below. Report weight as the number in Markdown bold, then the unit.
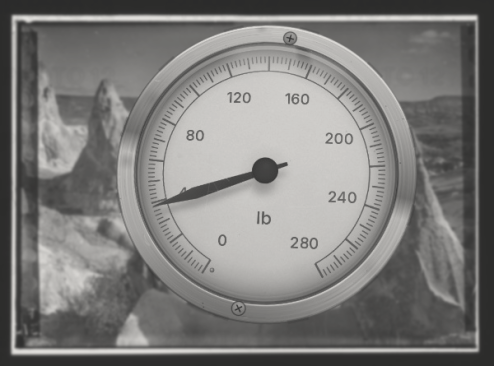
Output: **38** lb
